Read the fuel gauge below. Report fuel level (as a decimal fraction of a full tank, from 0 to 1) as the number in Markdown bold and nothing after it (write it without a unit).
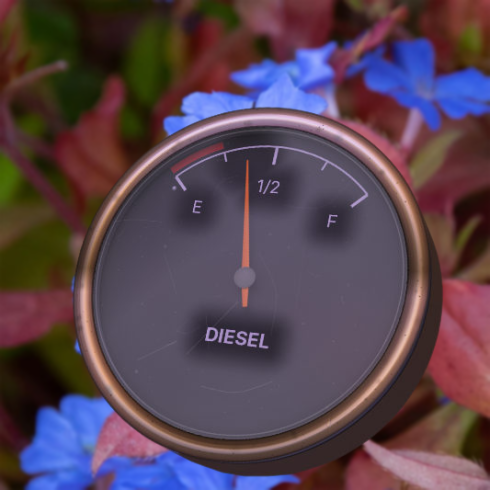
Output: **0.375**
